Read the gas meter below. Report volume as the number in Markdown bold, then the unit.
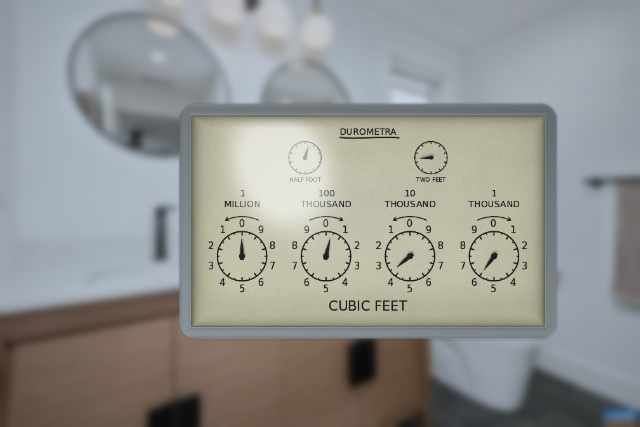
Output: **3600** ft³
